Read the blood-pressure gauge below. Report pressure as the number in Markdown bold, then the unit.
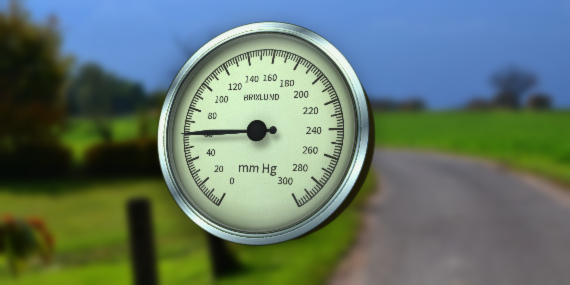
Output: **60** mmHg
